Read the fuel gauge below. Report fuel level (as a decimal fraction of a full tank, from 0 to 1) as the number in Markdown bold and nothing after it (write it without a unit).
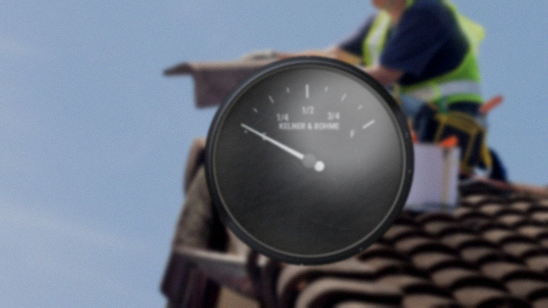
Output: **0**
